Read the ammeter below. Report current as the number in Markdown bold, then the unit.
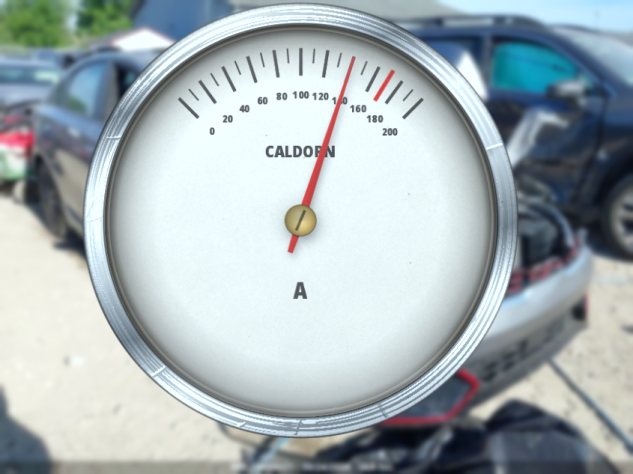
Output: **140** A
